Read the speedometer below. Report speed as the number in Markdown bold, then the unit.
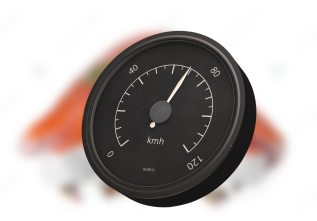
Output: **70** km/h
